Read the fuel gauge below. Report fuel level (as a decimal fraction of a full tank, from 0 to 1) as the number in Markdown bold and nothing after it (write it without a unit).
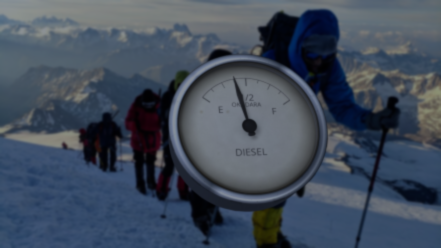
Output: **0.375**
